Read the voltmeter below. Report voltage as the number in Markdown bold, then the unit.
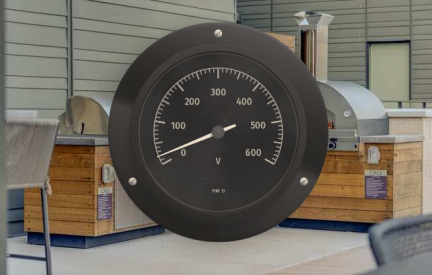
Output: **20** V
